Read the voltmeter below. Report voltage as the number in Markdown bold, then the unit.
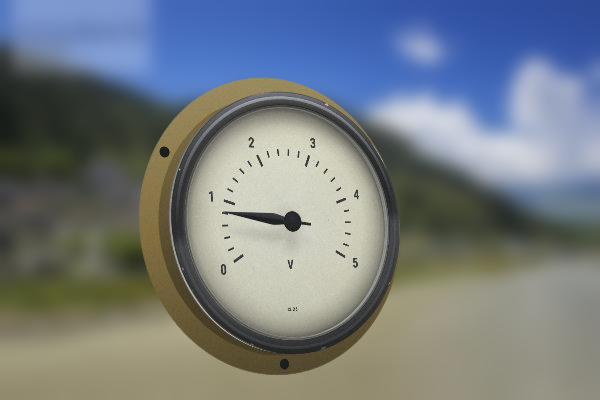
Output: **0.8** V
